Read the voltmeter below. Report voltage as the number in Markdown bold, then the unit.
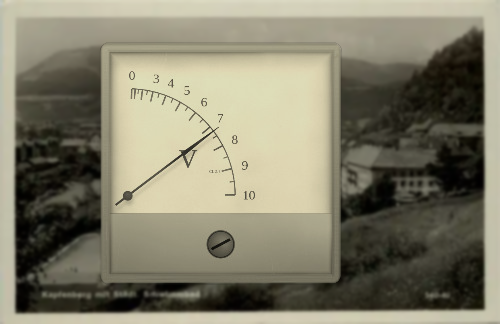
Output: **7.25** V
